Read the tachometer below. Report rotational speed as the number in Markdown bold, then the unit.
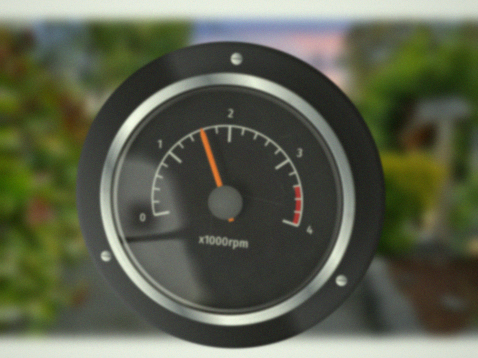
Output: **1600** rpm
